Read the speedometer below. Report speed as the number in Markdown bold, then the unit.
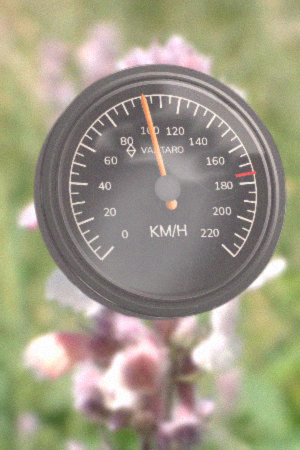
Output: **100** km/h
